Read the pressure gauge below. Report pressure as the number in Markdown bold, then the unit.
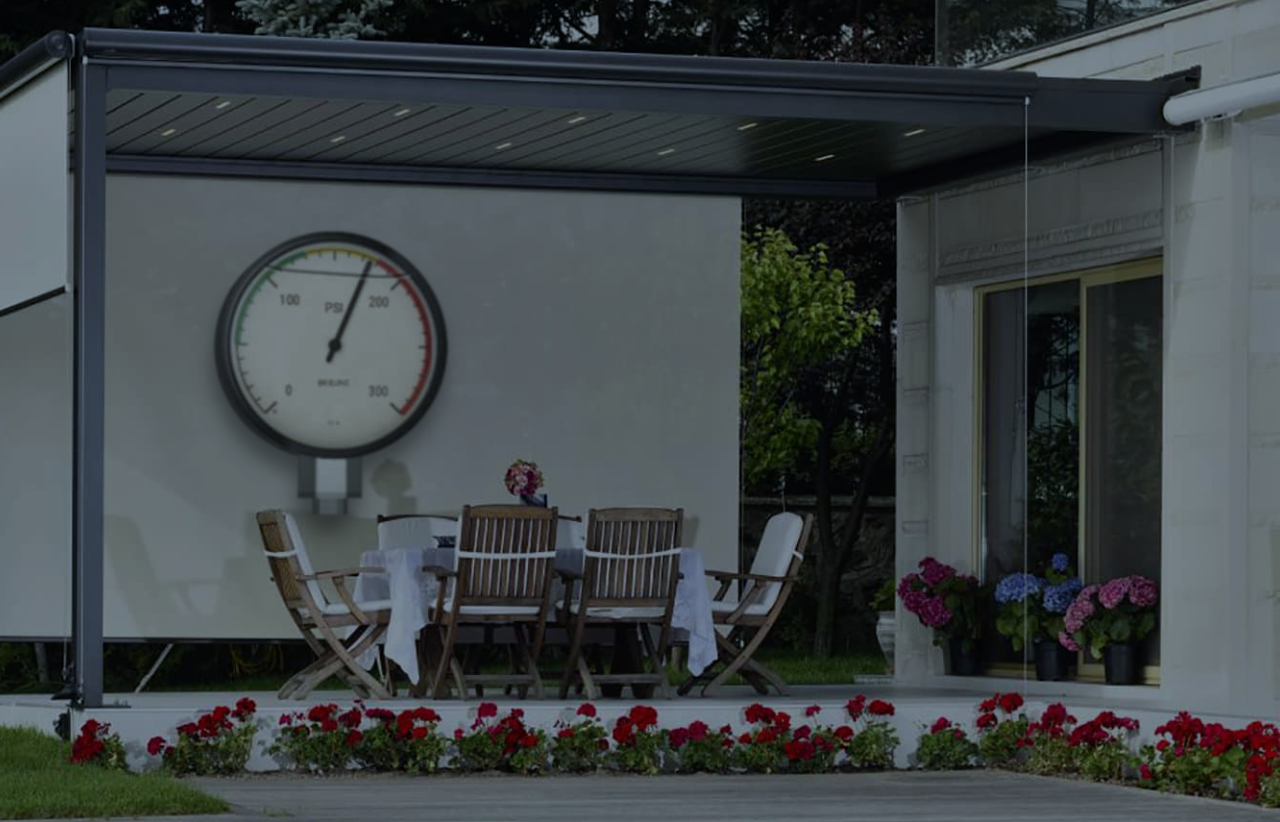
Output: **175** psi
